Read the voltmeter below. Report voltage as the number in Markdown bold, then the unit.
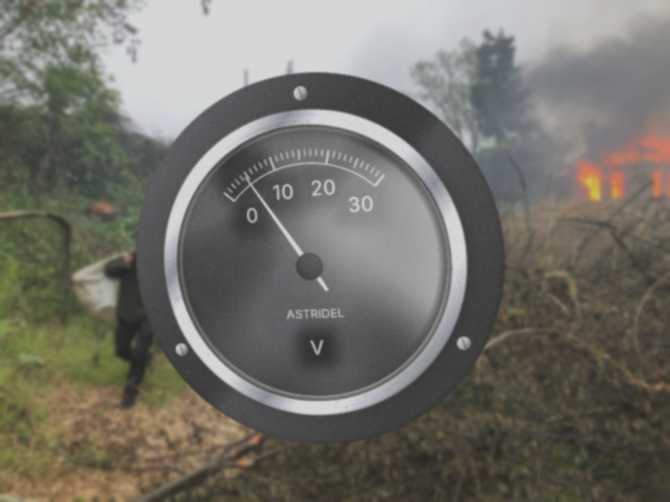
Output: **5** V
